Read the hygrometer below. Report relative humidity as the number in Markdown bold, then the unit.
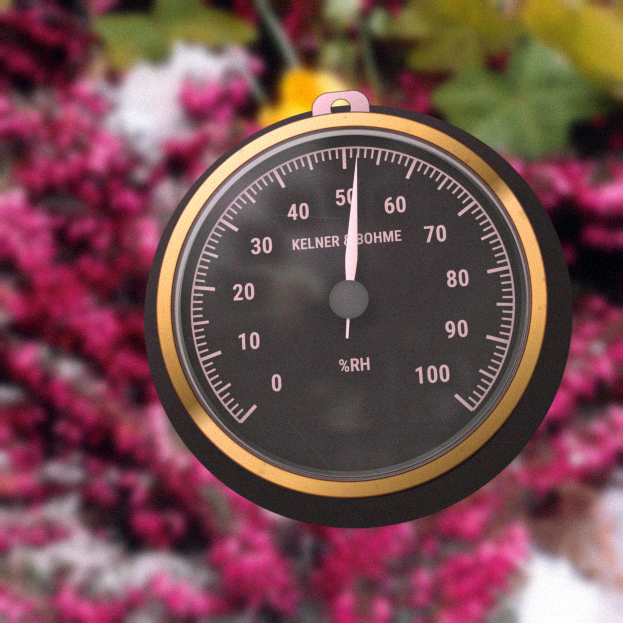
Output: **52** %
